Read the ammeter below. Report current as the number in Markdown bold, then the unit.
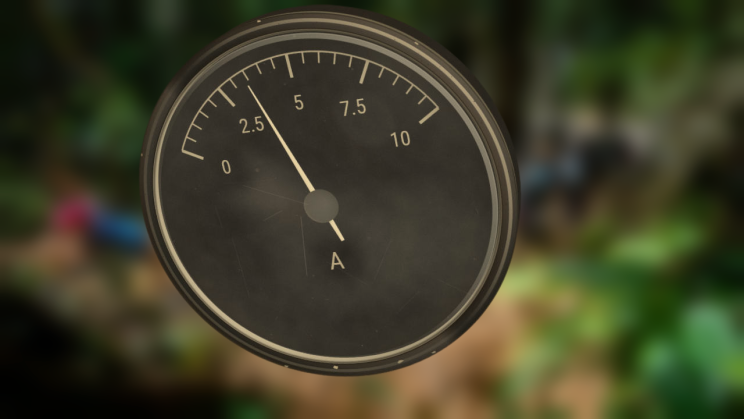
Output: **3.5** A
